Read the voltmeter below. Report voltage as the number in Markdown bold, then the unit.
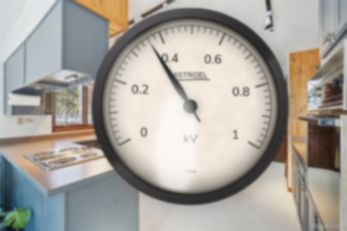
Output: **0.36** kV
